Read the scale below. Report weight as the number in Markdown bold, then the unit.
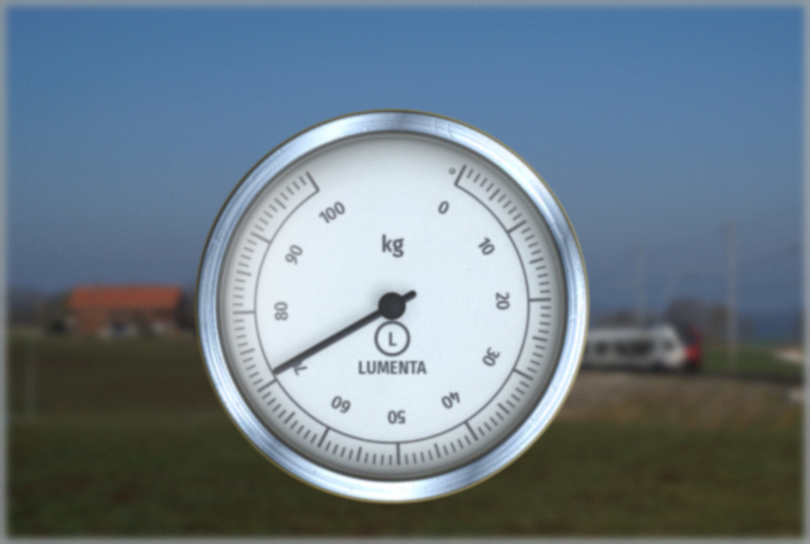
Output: **71** kg
